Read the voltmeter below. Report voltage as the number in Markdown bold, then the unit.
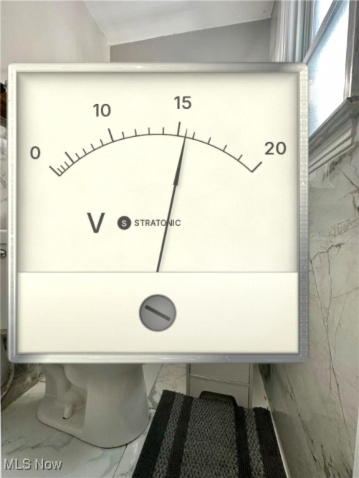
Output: **15.5** V
